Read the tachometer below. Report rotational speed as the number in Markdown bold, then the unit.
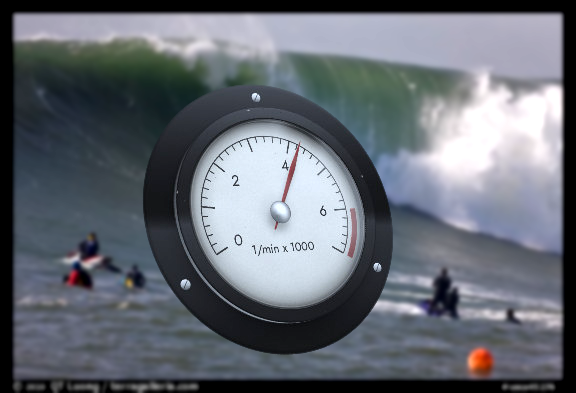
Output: **4200** rpm
